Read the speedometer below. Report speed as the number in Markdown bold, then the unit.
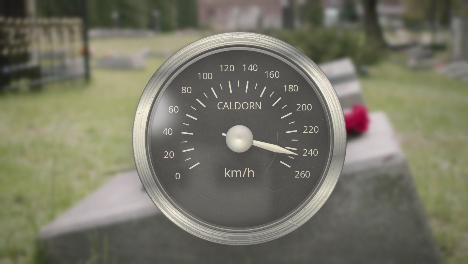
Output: **245** km/h
